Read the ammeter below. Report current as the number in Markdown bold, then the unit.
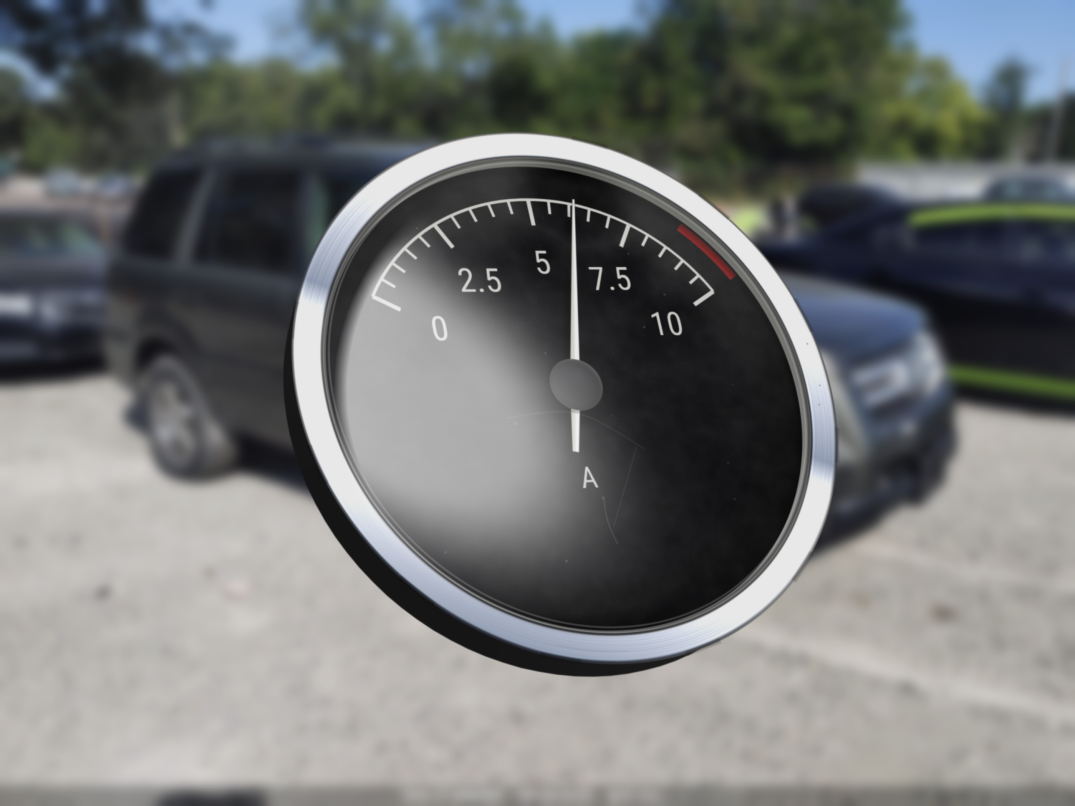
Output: **6** A
